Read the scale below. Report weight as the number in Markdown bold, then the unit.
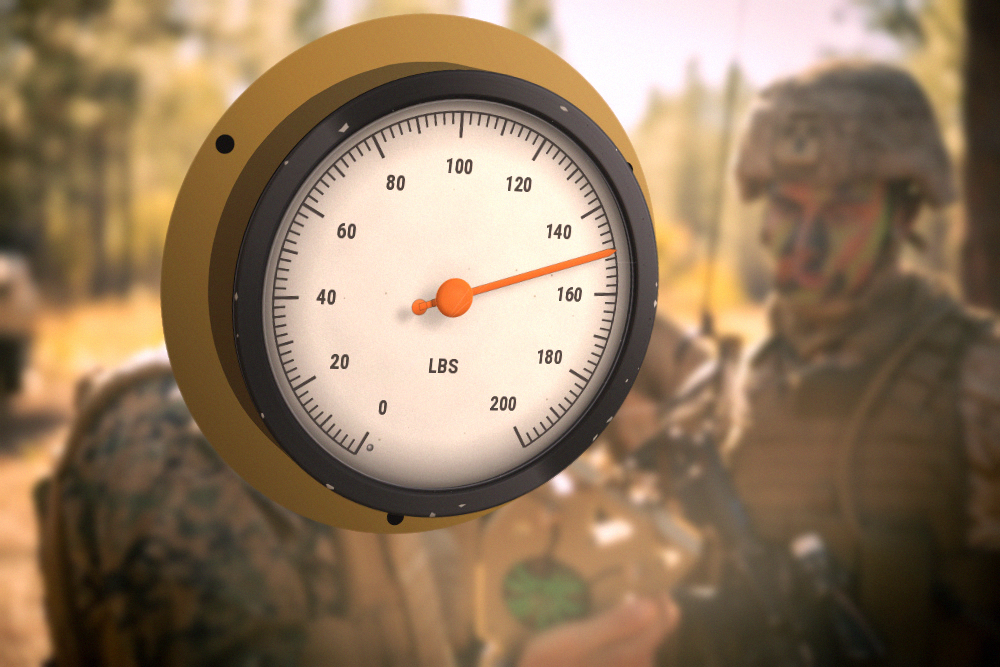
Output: **150** lb
